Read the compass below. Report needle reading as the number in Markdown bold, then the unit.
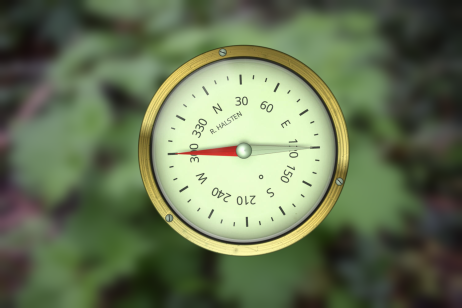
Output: **300** °
